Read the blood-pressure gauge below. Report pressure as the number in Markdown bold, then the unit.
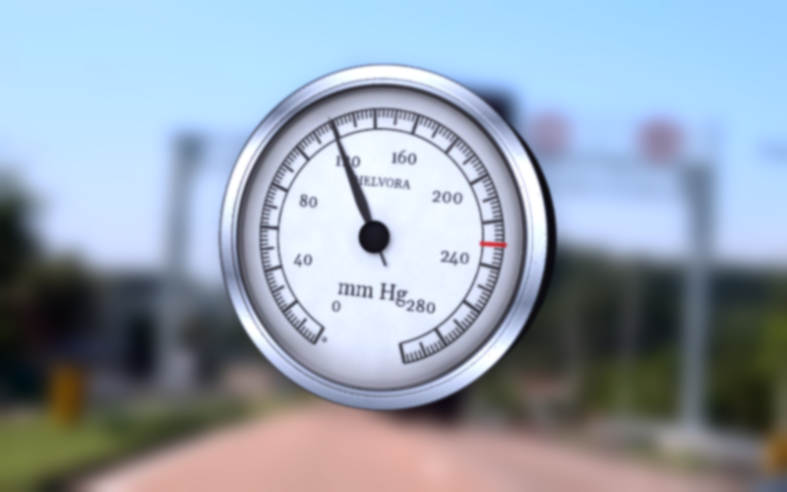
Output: **120** mmHg
